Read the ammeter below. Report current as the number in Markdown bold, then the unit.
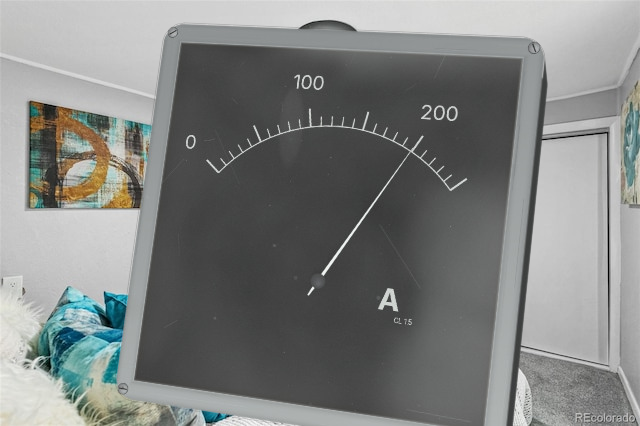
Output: **200** A
